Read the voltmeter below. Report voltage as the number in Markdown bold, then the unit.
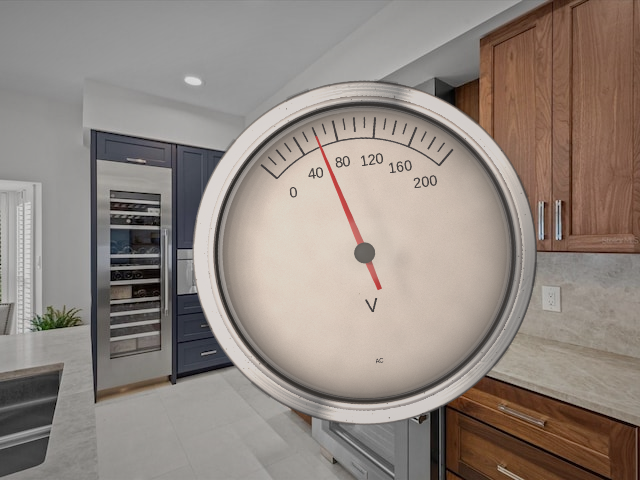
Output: **60** V
